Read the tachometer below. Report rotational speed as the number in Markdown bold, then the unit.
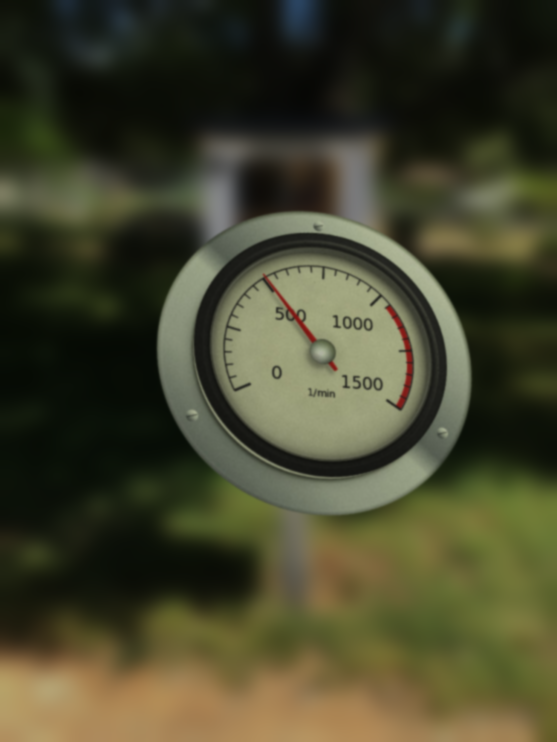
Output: **500** rpm
